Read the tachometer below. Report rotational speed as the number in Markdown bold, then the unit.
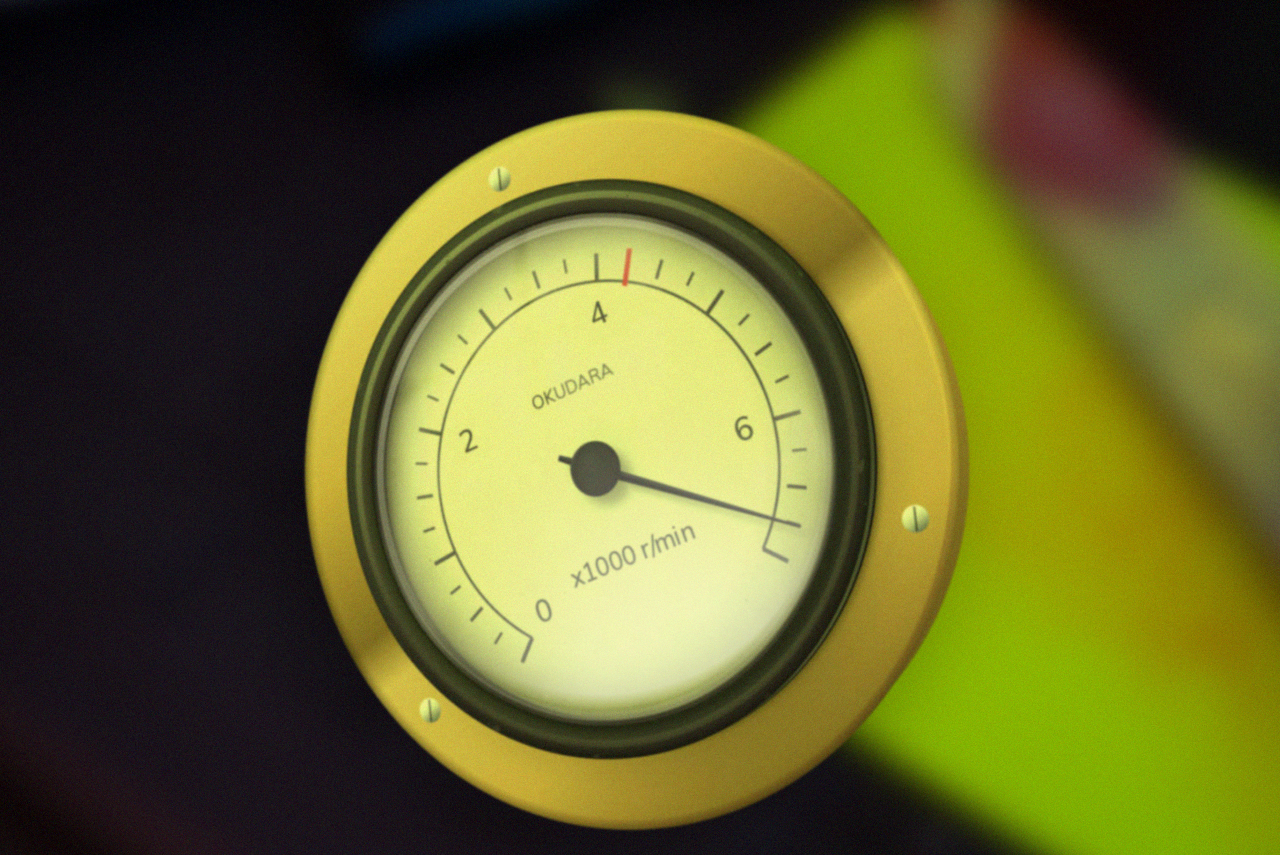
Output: **6750** rpm
